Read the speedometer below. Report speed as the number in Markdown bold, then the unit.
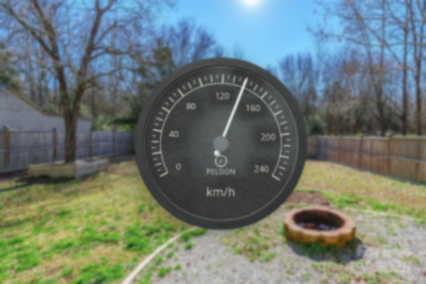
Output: **140** km/h
